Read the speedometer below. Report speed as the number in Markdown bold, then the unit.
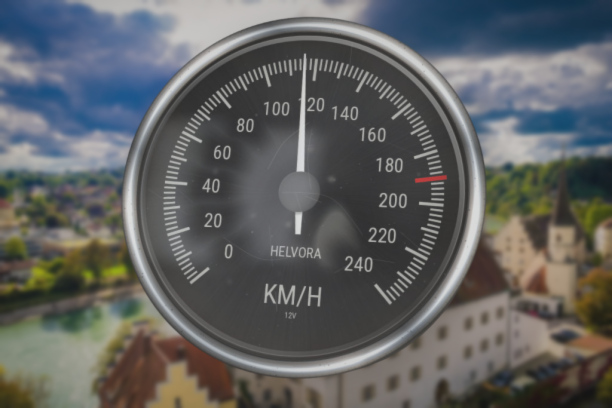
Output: **116** km/h
